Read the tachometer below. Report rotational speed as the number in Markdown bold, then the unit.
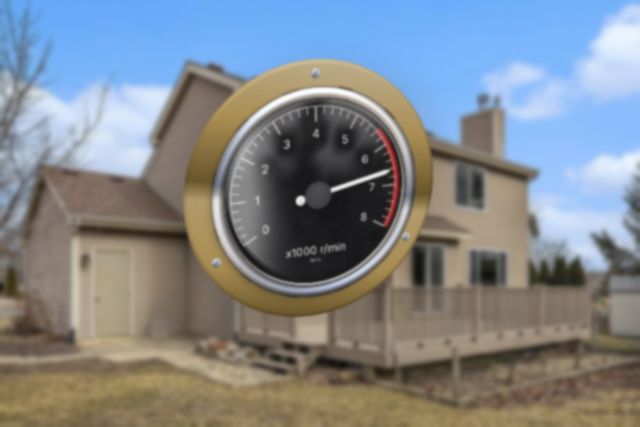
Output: **6600** rpm
